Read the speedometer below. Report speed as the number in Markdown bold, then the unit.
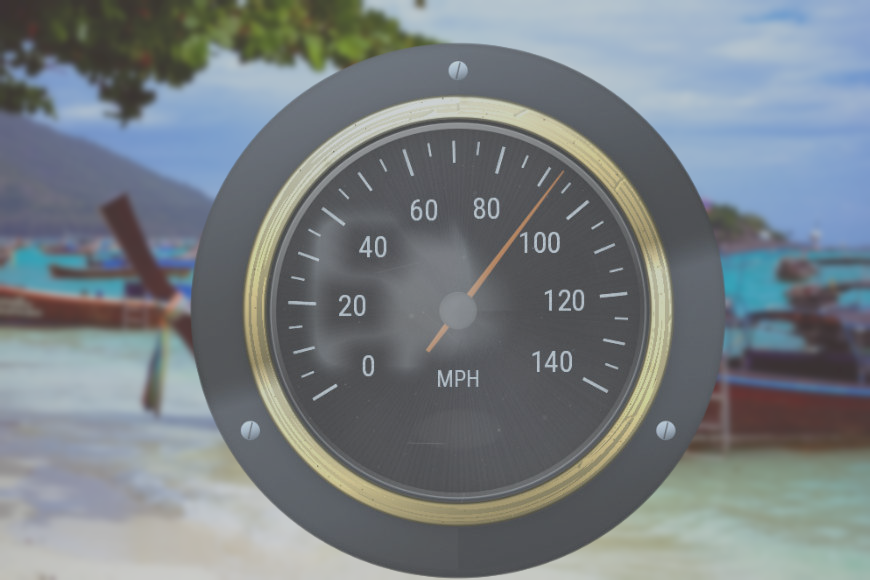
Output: **92.5** mph
